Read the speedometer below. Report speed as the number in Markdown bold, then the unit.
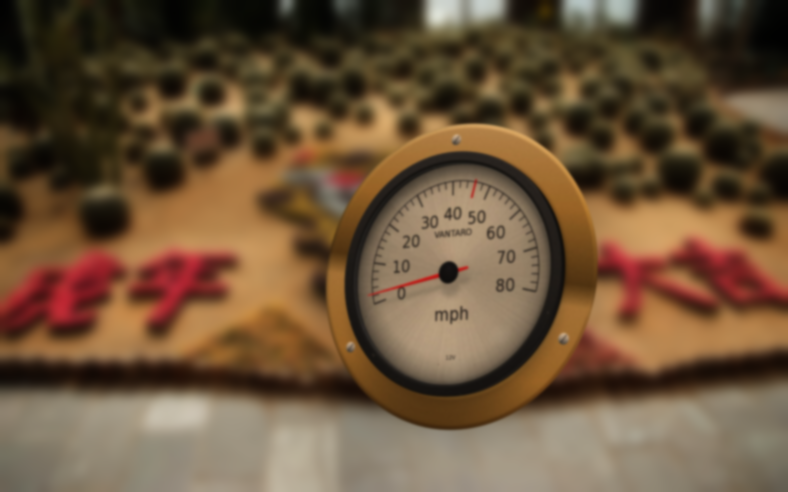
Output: **2** mph
